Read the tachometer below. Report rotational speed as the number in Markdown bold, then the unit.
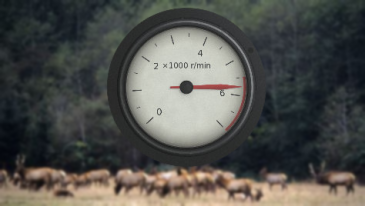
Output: **5750** rpm
